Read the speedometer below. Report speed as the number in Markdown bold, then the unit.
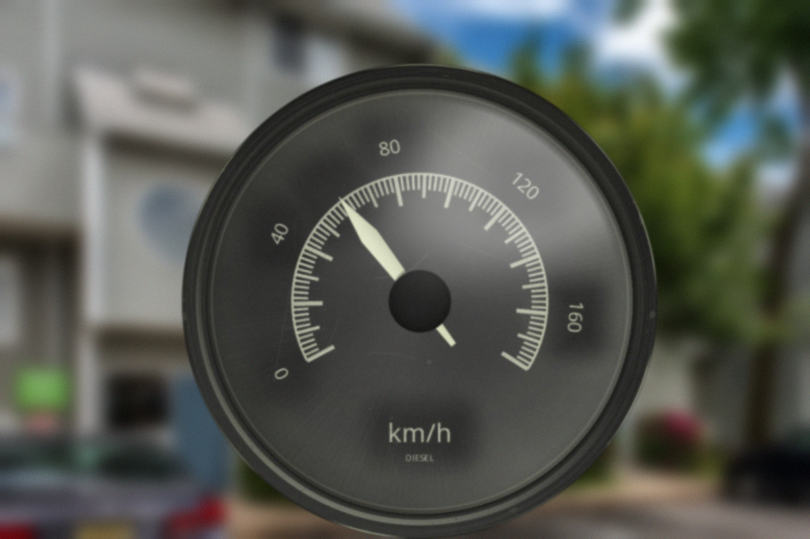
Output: **60** km/h
